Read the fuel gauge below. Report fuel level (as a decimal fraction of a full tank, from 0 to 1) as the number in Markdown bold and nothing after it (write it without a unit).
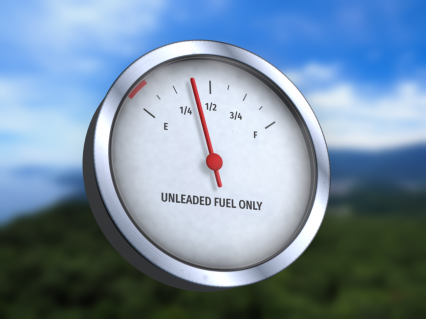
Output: **0.375**
